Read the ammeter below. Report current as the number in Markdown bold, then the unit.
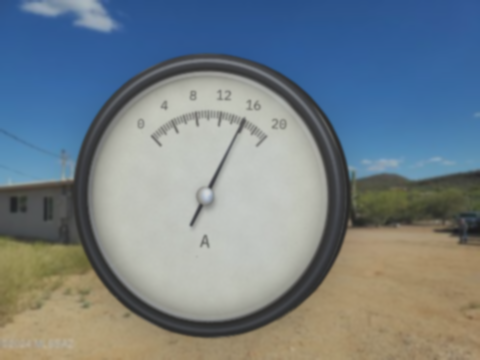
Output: **16** A
